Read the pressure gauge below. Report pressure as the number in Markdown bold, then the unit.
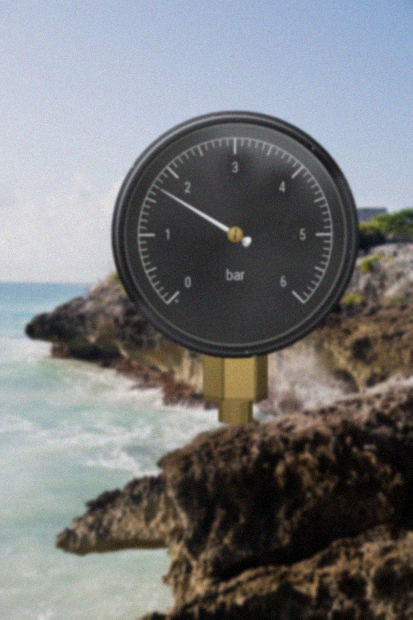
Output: **1.7** bar
